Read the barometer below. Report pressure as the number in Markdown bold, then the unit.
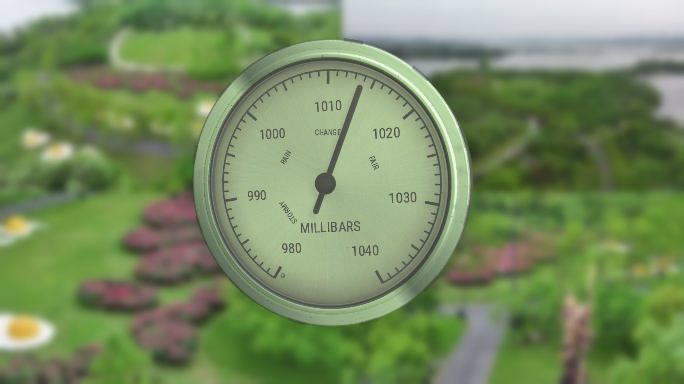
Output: **1014** mbar
